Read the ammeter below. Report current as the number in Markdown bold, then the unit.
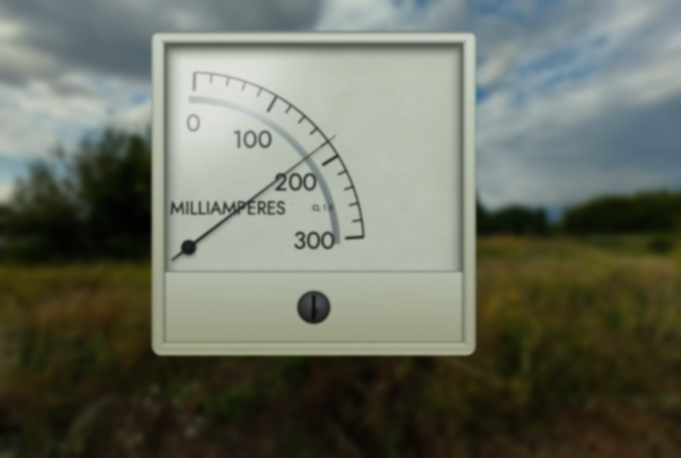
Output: **180** mA
